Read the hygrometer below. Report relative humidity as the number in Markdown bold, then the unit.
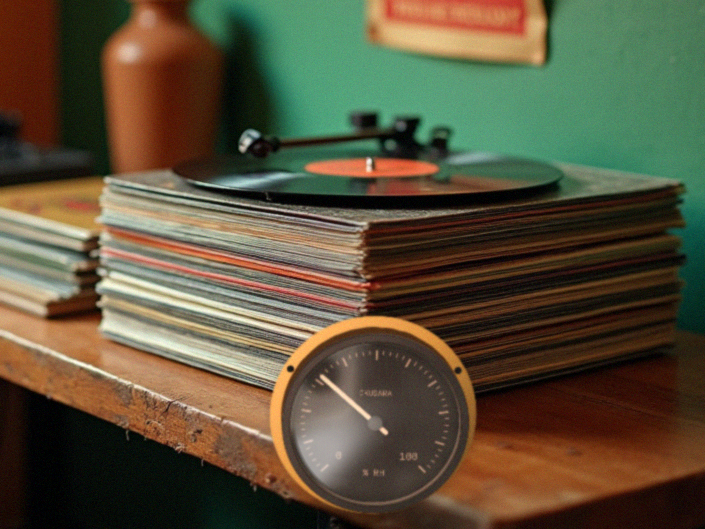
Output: **32** %
